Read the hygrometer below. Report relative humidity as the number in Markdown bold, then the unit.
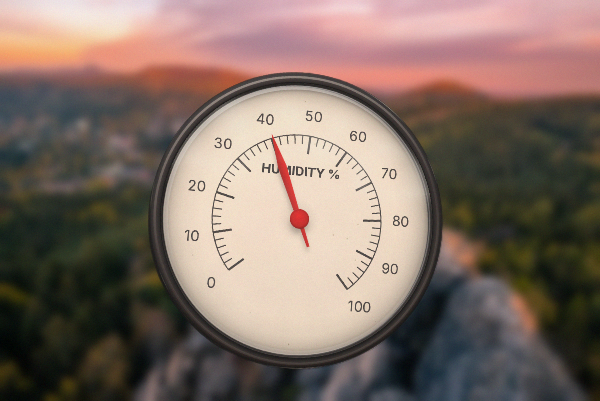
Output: **40** %
